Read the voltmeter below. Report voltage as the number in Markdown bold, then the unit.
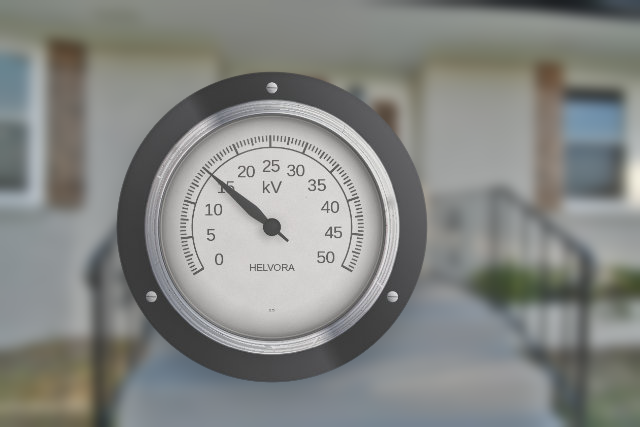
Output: **15** kV
